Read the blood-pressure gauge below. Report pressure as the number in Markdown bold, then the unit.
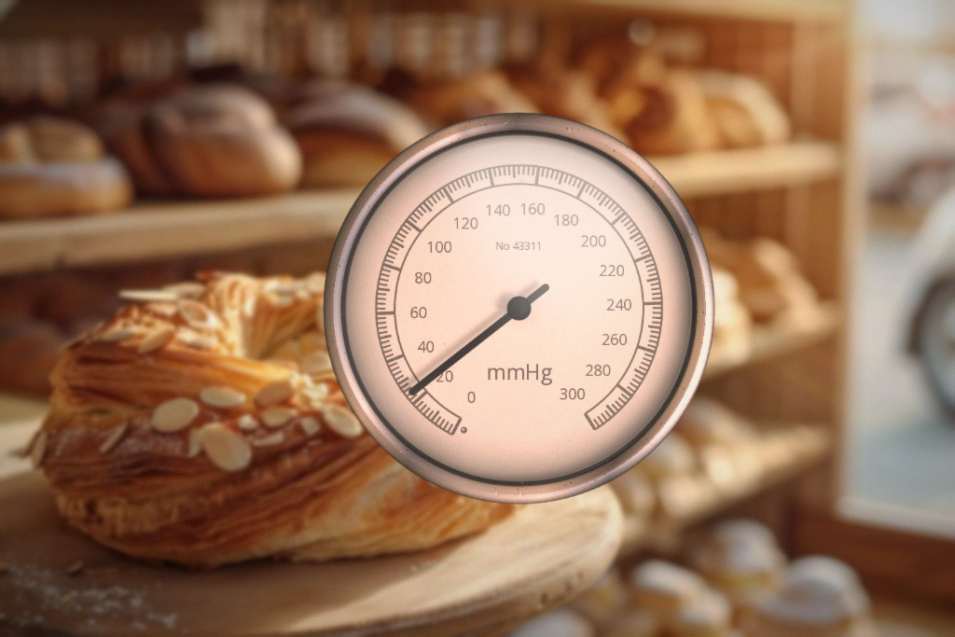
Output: **24** mmHg
